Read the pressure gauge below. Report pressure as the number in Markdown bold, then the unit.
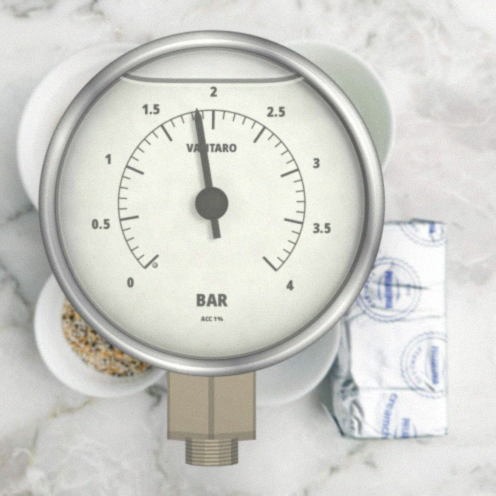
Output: **1.85** bar
